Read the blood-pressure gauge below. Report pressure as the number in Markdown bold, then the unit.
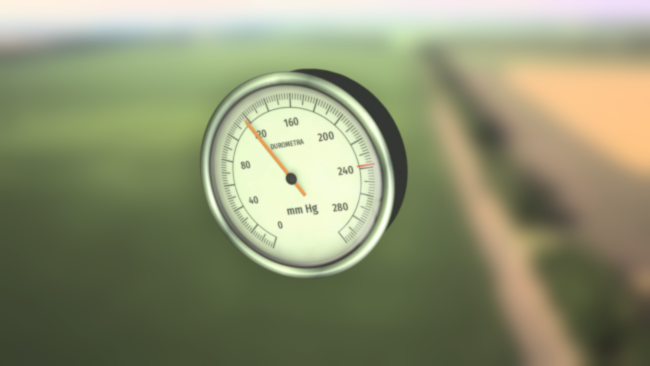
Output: **120** mmHg
